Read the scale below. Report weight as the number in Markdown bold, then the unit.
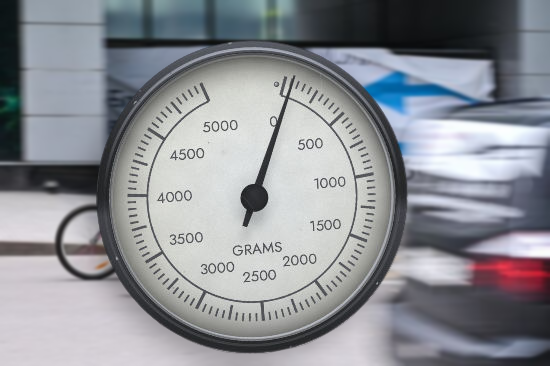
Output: **50** g
